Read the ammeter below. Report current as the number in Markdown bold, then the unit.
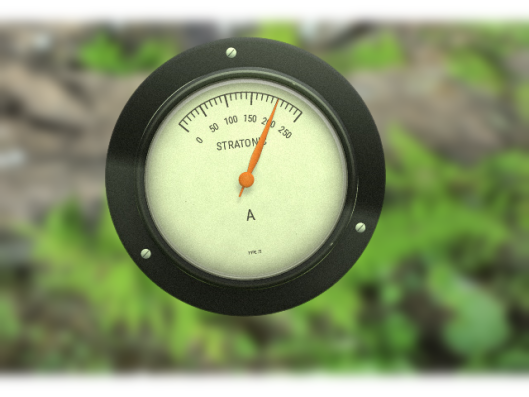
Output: **200** A
